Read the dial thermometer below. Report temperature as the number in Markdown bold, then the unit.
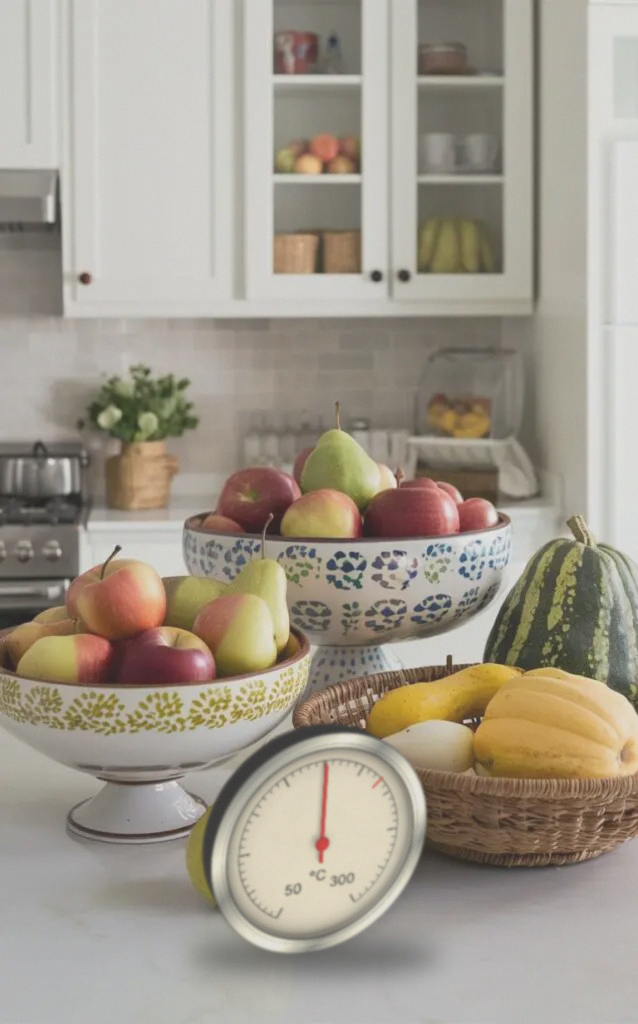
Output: **175** °C
